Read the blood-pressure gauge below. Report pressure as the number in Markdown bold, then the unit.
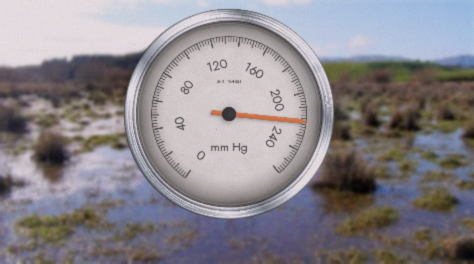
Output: **220** mmHg
